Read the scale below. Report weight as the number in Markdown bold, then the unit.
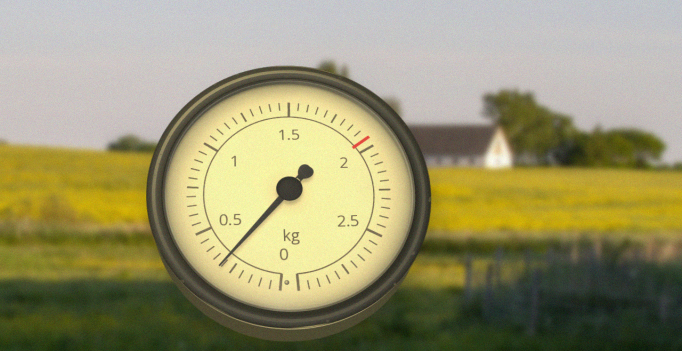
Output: **0.3** kg
